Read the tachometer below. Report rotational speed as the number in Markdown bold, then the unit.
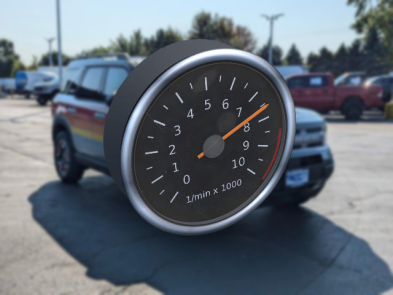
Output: **7500** rpm
